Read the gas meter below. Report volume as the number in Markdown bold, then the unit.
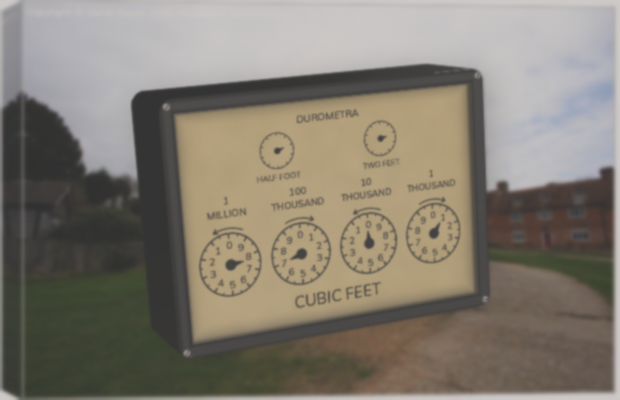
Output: **770100** ft³
